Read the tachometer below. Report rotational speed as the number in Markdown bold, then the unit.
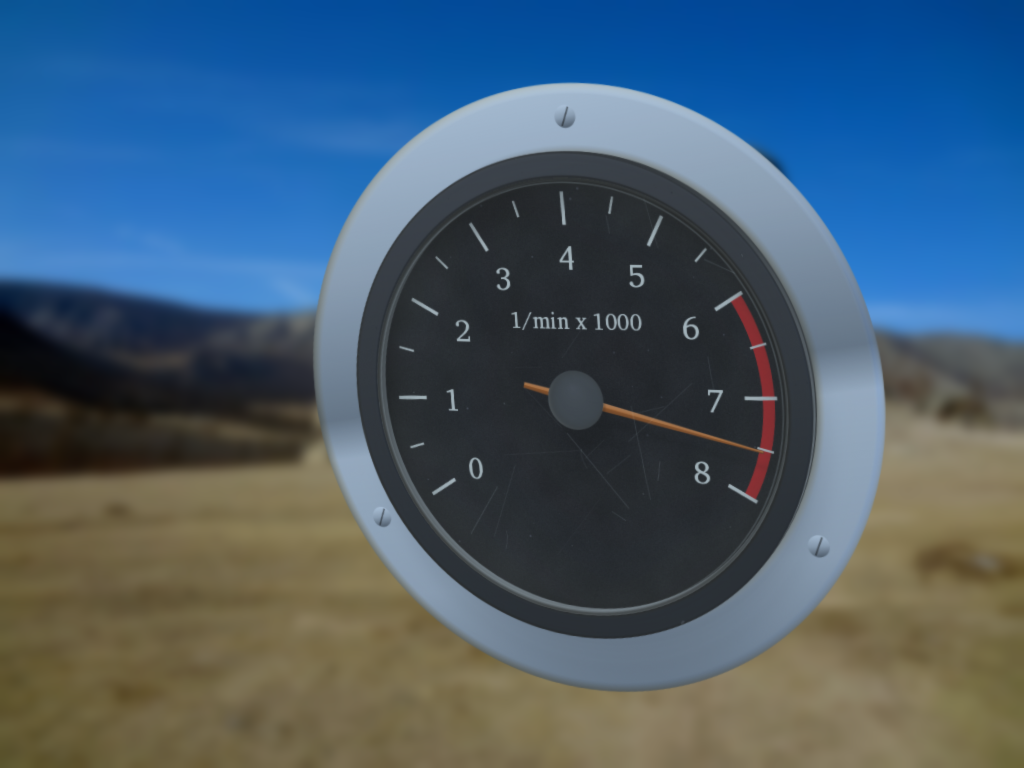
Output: **7500** rpm
